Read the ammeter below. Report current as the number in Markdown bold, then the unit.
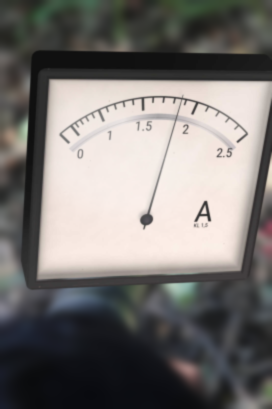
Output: **1.85** A
